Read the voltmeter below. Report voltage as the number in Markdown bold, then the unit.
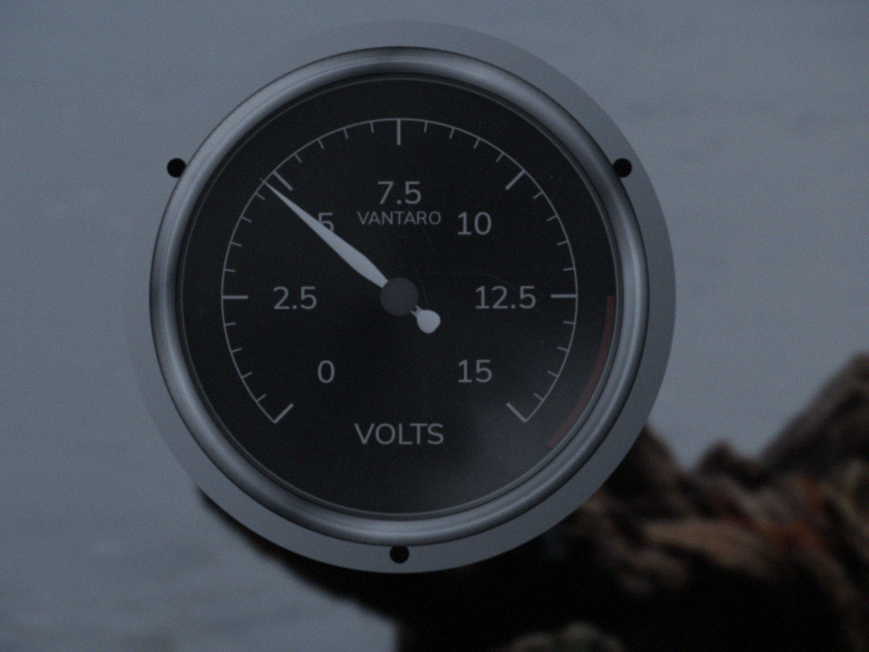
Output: **4.75** V
